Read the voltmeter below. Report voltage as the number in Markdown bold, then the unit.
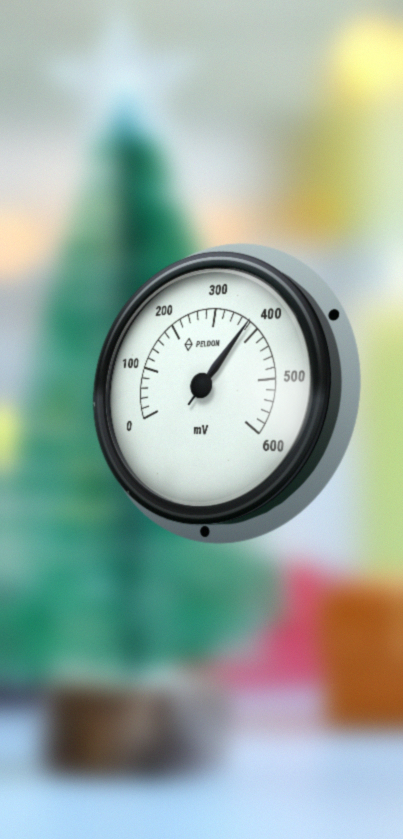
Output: **380** mV
